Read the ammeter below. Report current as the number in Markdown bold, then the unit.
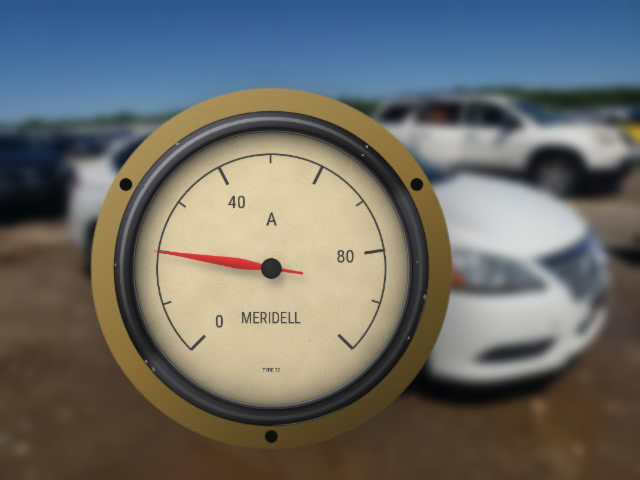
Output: **20** A
